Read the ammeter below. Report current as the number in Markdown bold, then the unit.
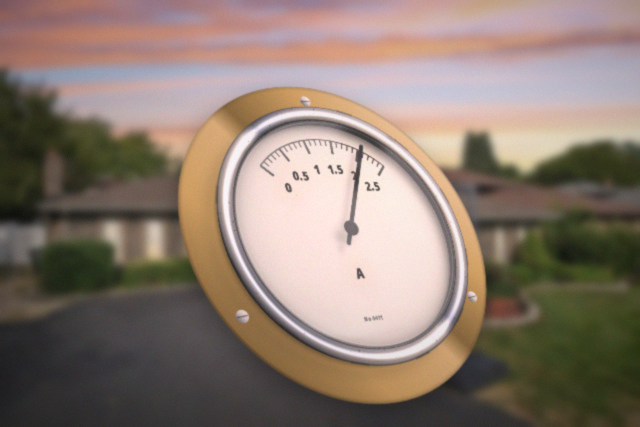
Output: **2** A
